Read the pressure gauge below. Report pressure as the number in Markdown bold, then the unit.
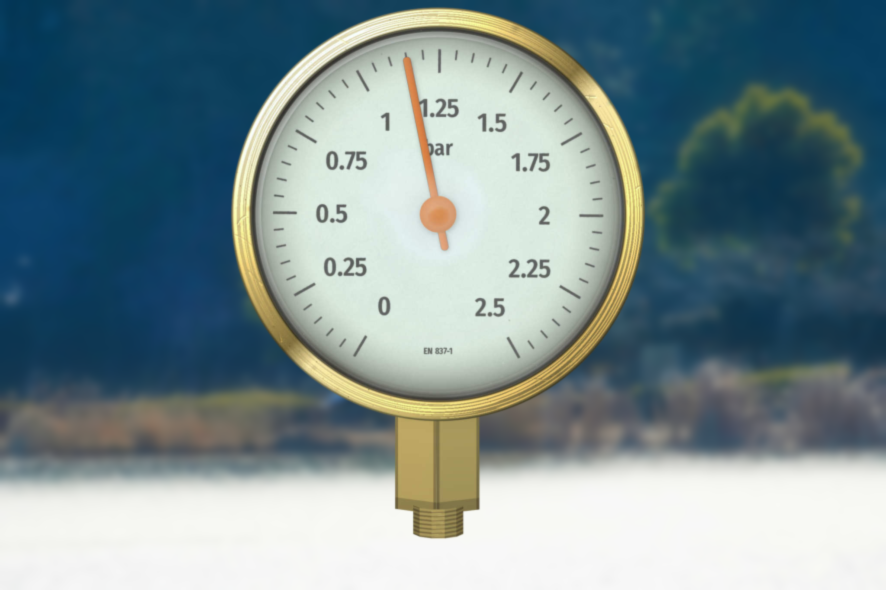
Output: **1.15** bar
